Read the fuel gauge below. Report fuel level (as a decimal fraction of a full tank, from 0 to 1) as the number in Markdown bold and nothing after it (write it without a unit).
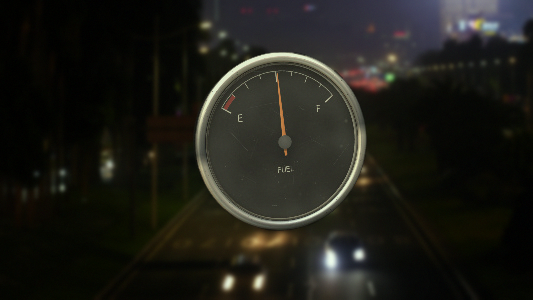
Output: **0.5**
